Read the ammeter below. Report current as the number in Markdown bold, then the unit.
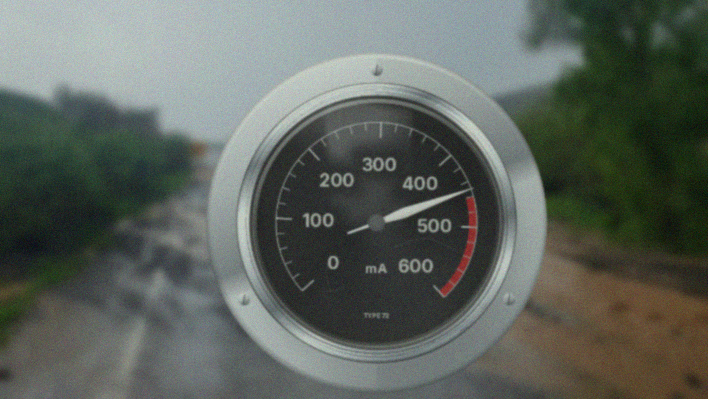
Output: **450** mA
